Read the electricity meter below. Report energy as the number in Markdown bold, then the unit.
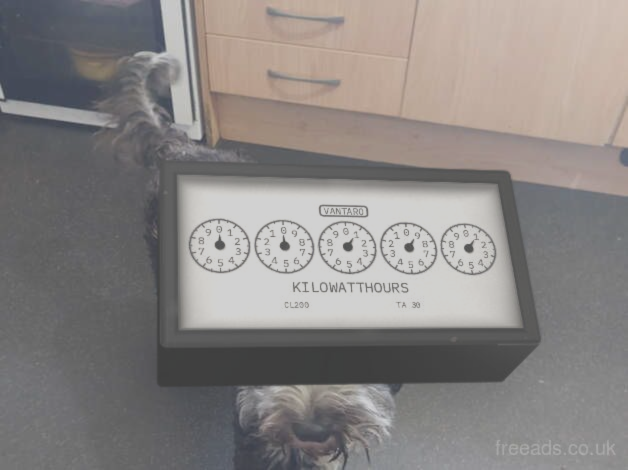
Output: **91** kWh
